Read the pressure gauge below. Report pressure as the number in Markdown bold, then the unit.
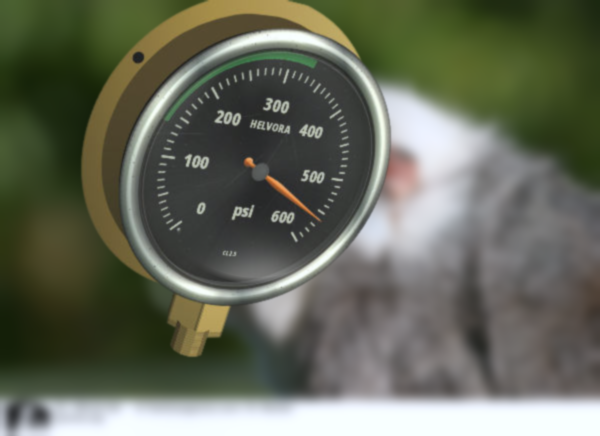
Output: **560** psi
